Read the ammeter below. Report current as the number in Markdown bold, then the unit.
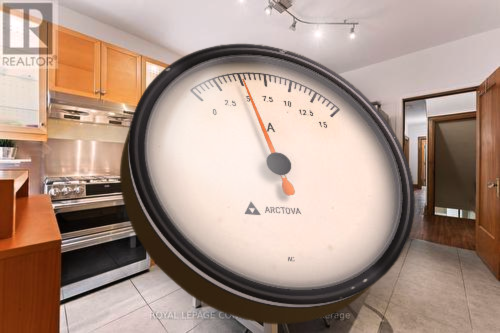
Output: **5** A
